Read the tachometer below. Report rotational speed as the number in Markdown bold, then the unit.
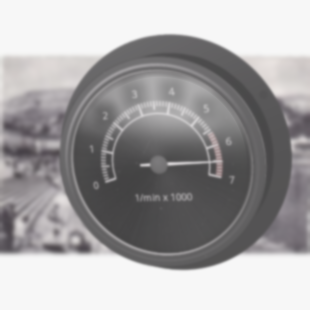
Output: **6500** rpm
